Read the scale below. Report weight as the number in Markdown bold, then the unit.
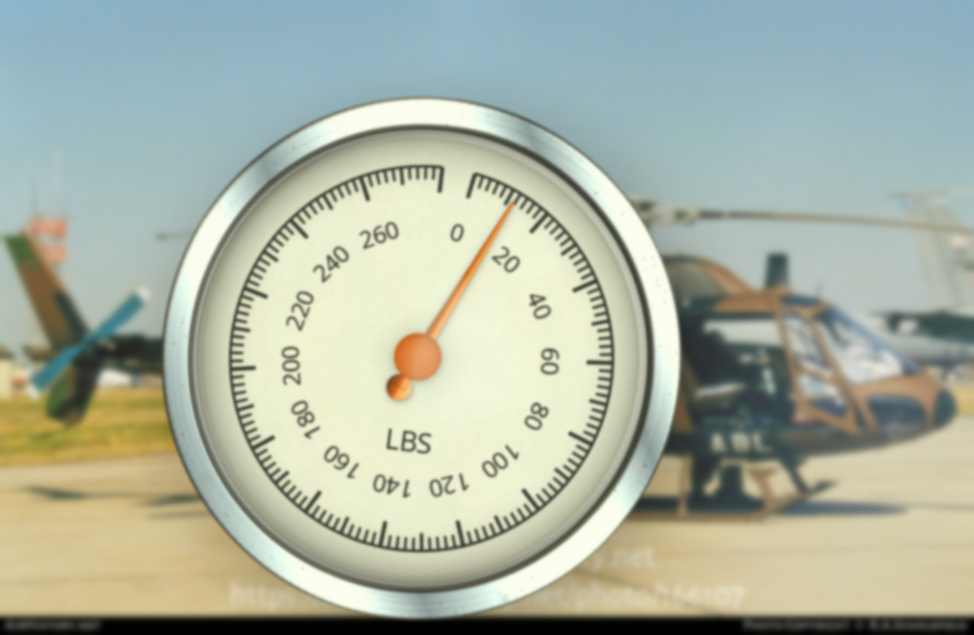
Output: **12** lb
